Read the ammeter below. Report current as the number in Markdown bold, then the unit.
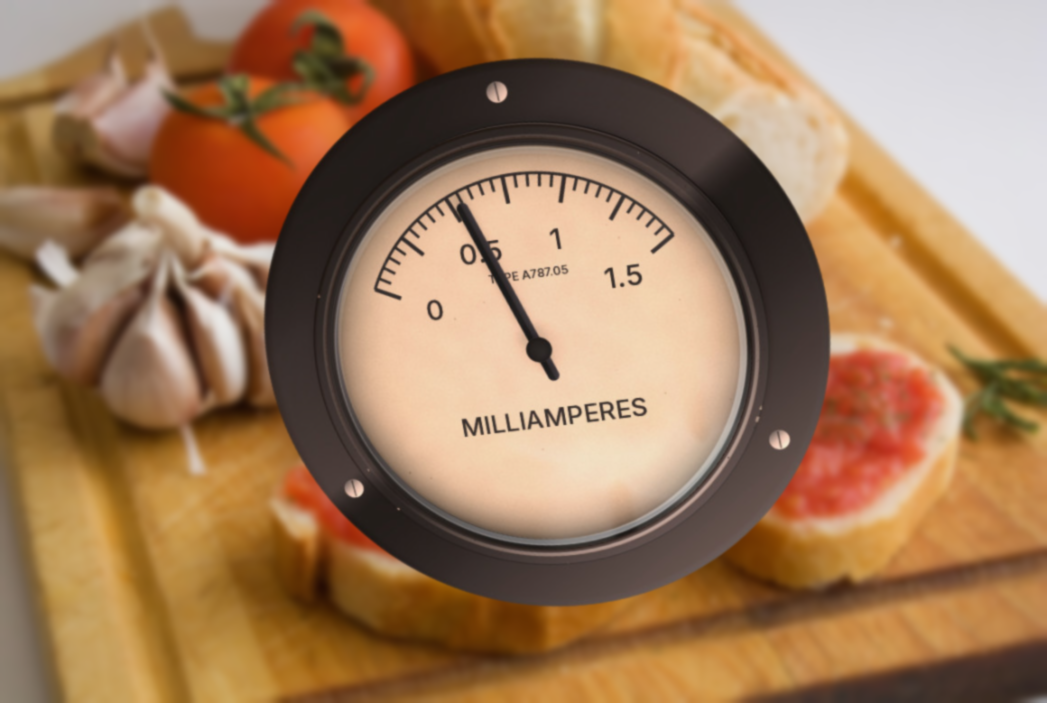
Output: **0.55** mA
